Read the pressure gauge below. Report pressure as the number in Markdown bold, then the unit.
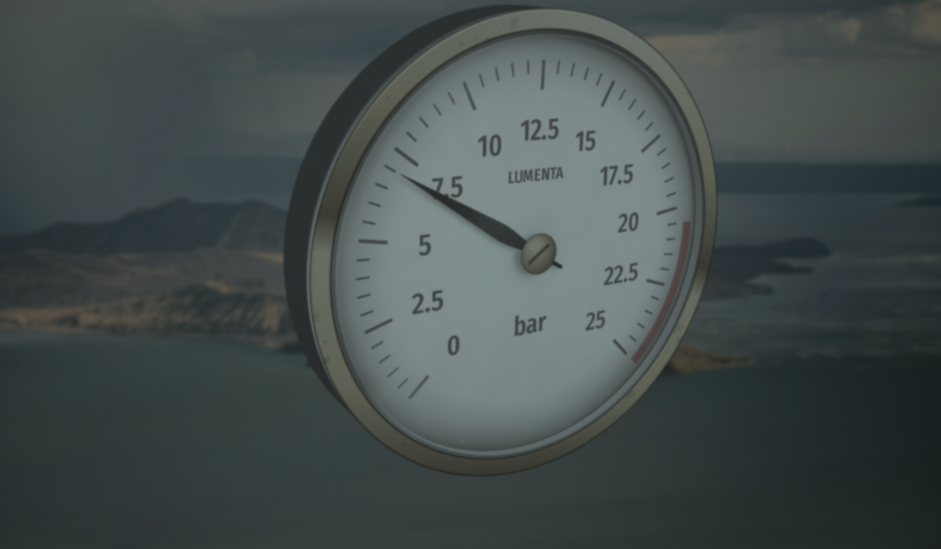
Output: **7** bar
